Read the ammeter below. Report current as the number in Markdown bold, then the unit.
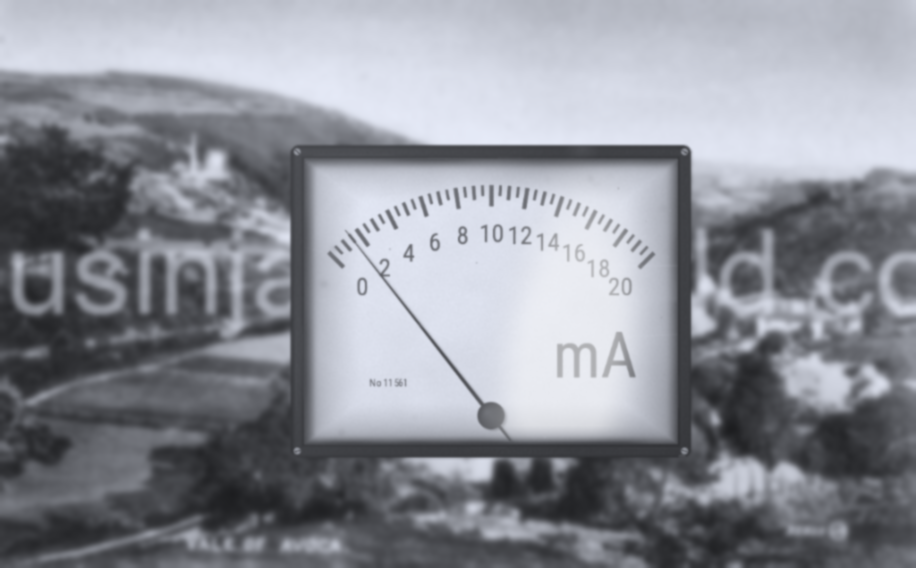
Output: **1.5** mA
